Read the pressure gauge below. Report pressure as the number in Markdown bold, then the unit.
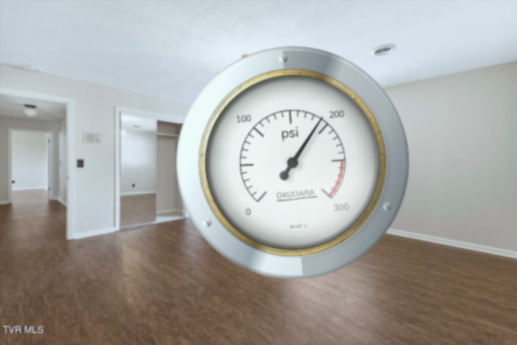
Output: **190** psi
